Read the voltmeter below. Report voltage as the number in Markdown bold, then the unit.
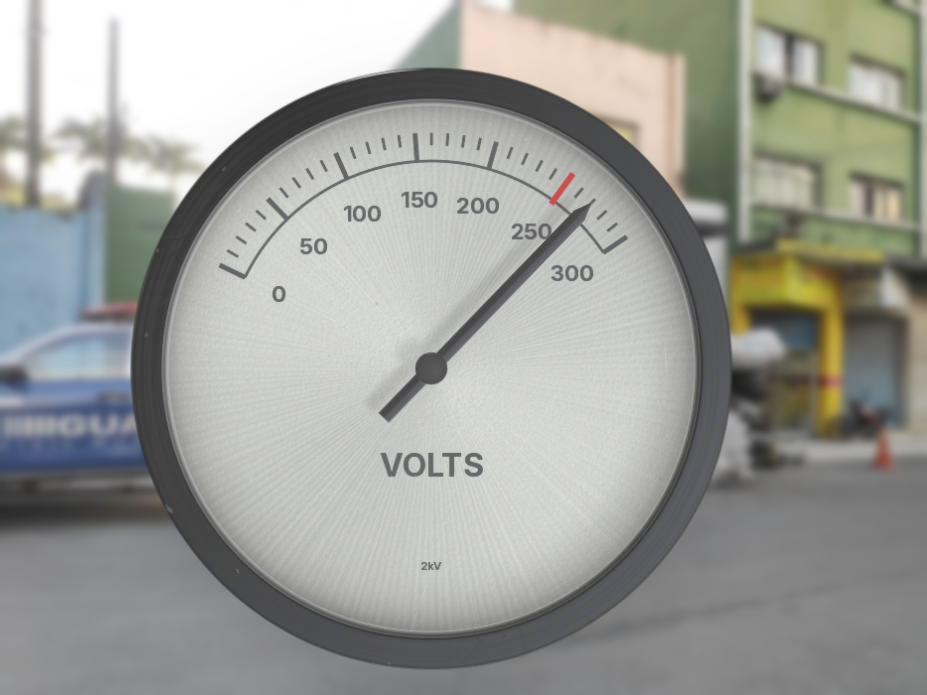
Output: **270** V
